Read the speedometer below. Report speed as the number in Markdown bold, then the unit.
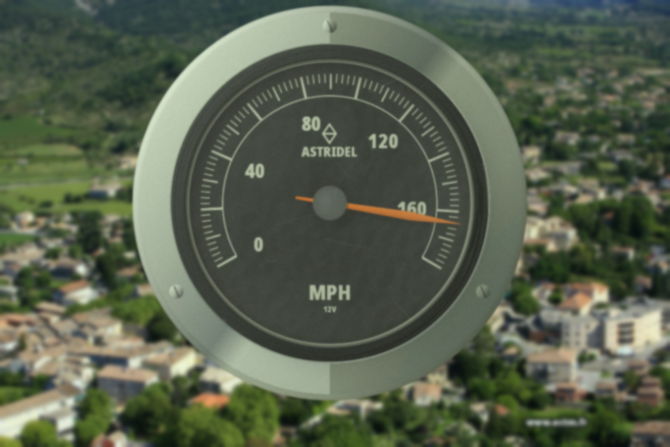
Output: **164** mph
